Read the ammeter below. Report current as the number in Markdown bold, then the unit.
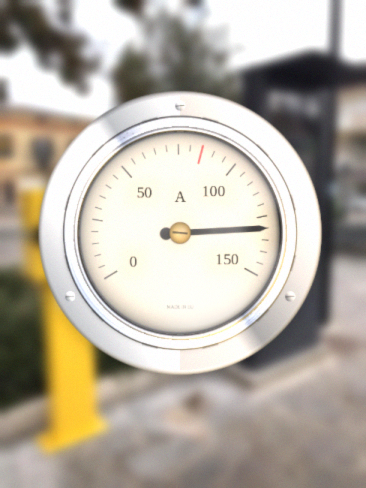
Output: **130** A
